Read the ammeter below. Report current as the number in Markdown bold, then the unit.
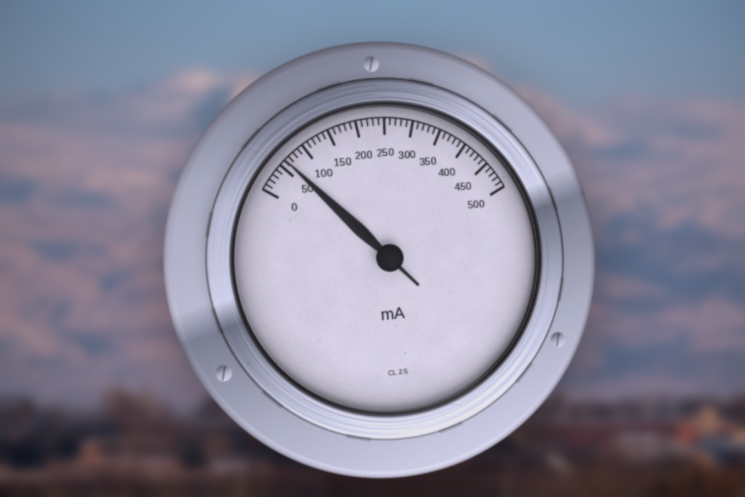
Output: **60** mA
